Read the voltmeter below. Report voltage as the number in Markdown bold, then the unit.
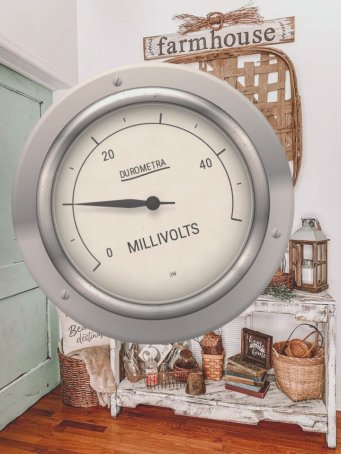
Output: **10** mV
